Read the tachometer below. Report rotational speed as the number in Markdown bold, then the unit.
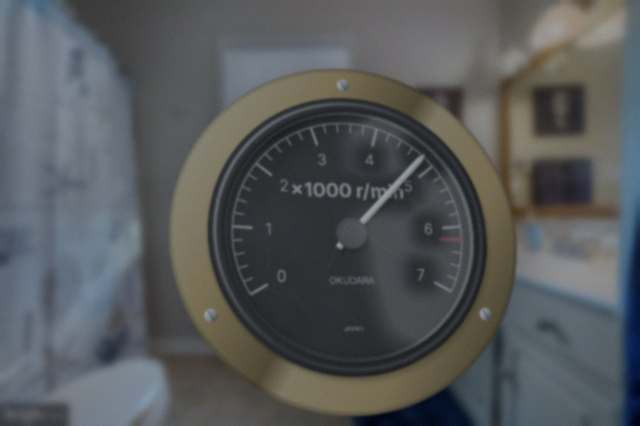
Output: **4800** rpm
